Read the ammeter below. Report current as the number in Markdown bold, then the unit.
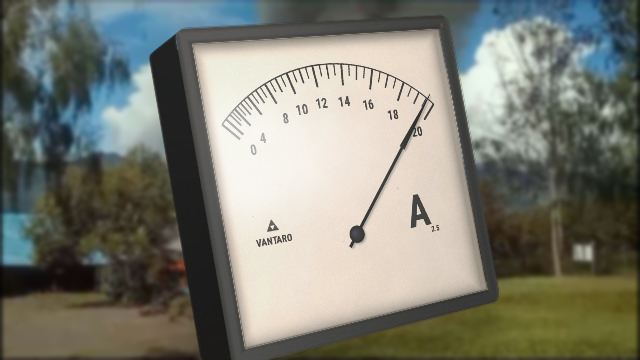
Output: **19.5** A
